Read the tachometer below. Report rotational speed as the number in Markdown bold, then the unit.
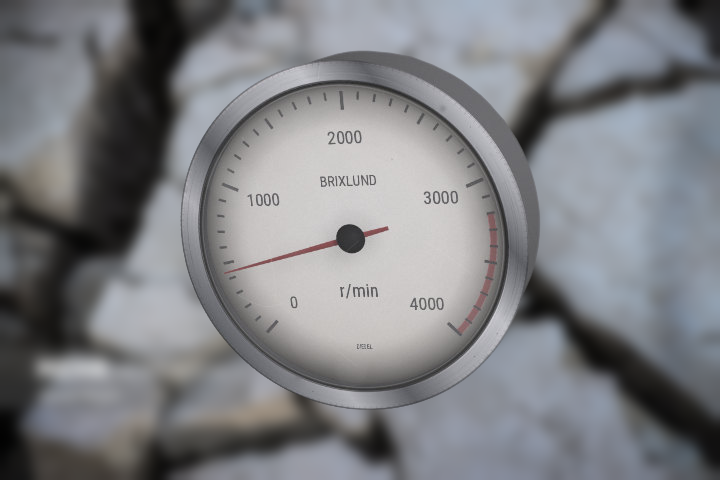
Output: **450** rpm
